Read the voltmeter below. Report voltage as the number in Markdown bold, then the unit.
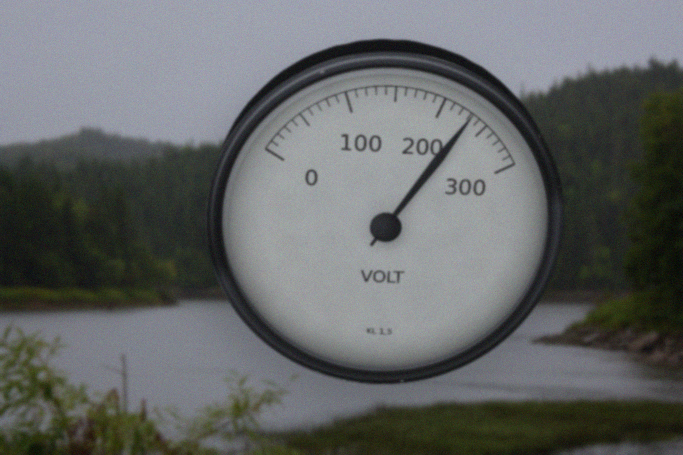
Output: **230** V
